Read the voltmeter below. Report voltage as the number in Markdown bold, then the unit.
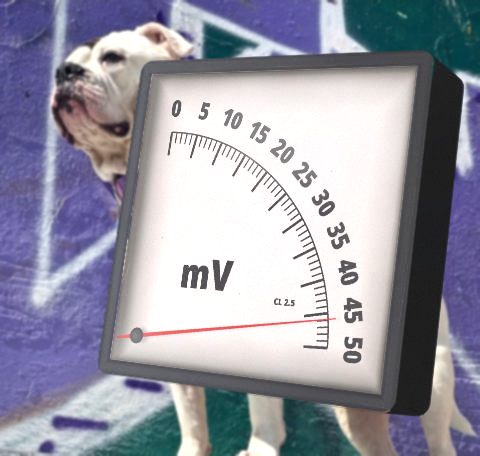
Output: **46** mV
